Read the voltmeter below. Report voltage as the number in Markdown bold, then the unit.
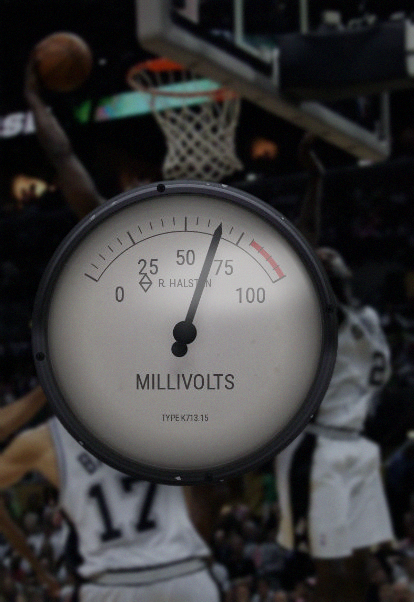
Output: **65** mV
